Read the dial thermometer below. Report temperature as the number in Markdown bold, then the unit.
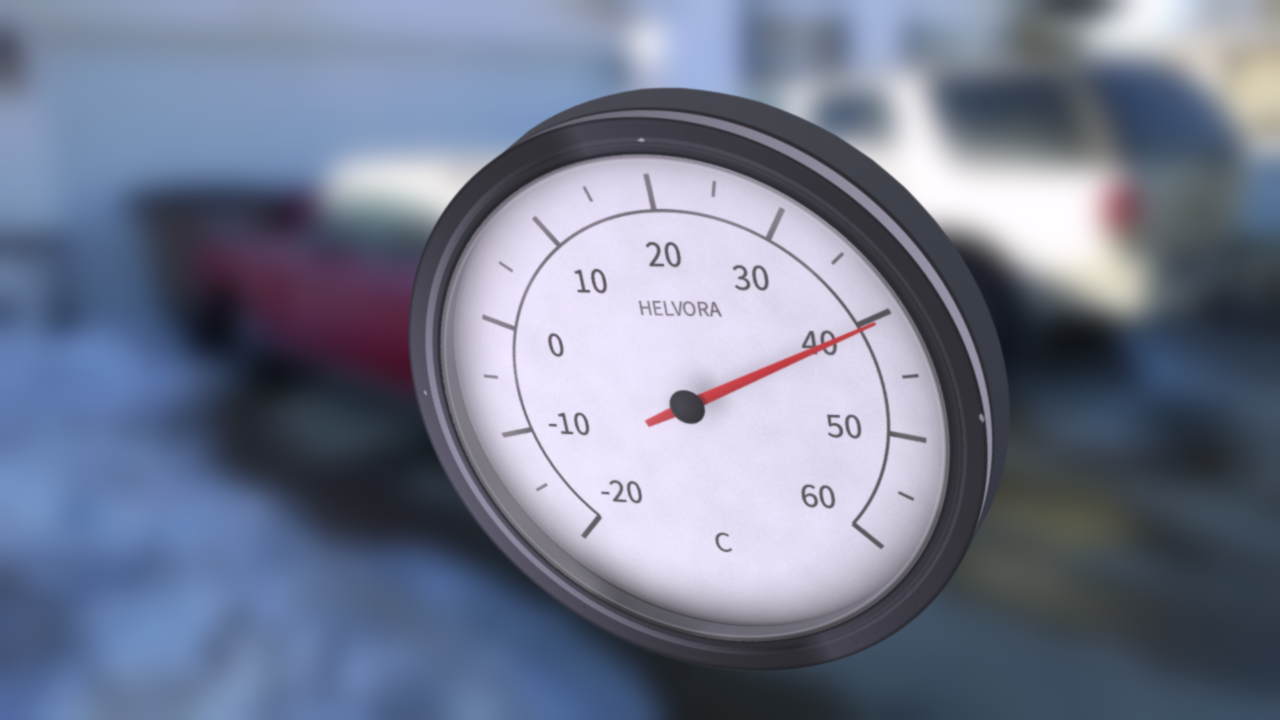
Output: **40** °C
